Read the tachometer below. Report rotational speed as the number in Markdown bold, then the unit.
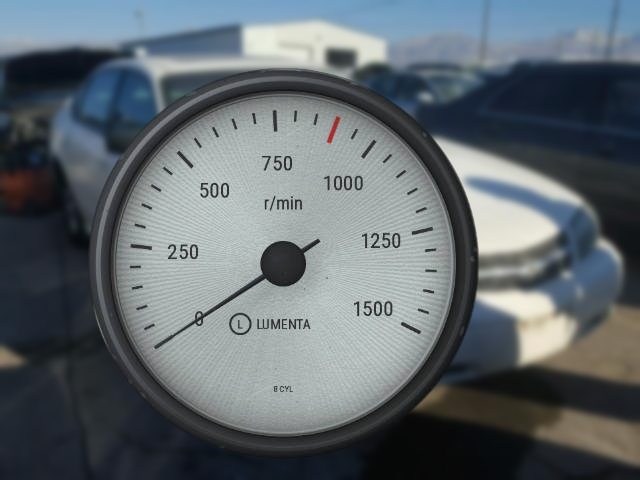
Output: **0** rpm
